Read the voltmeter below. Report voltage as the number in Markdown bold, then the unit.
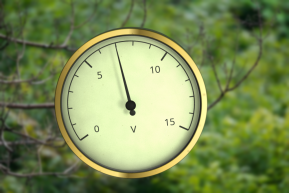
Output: **7** V
